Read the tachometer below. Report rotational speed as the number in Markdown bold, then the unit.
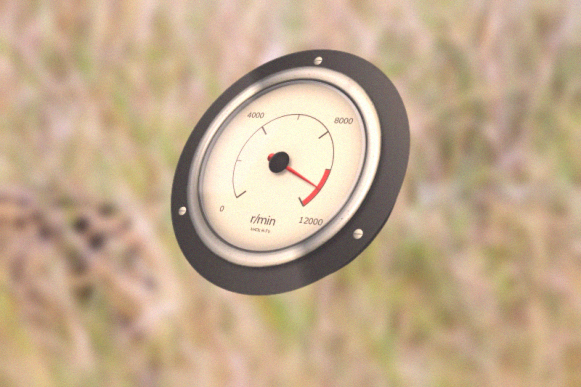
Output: **11000** rpm
